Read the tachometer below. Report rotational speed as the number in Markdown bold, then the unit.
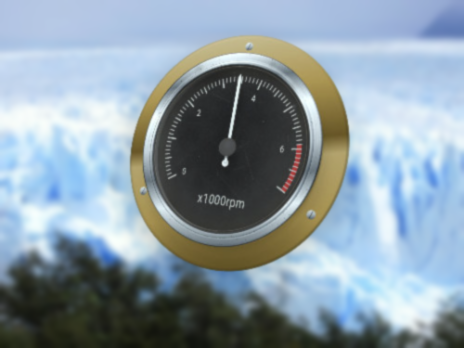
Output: **3500** rpm
